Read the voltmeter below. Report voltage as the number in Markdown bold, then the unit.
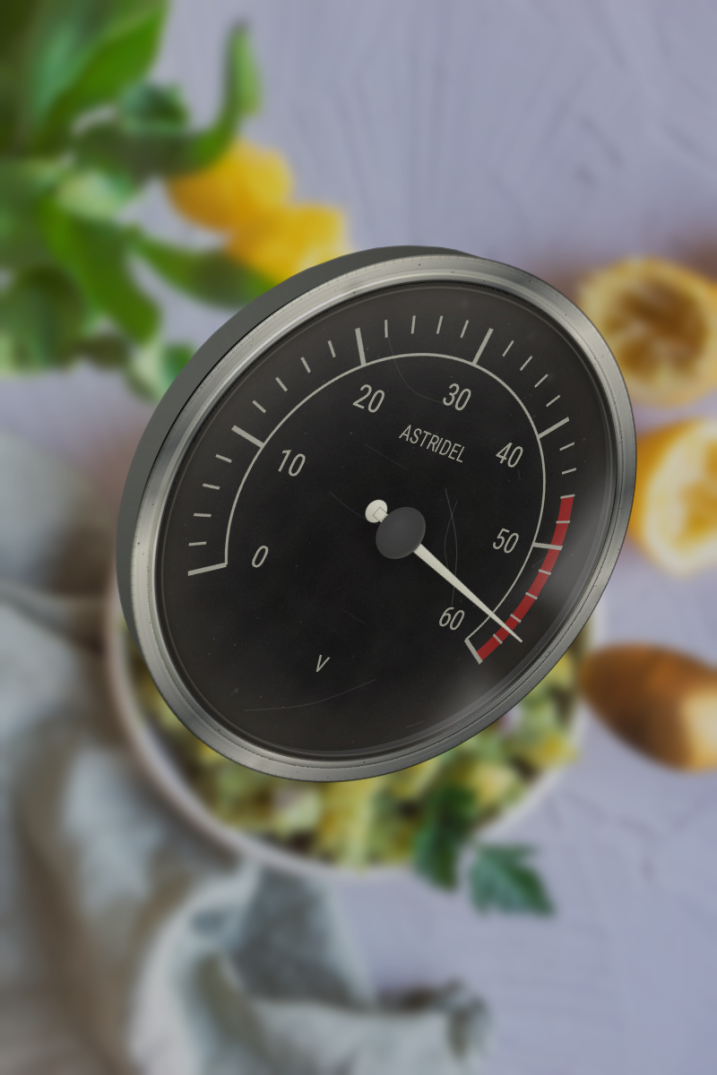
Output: **57** V
